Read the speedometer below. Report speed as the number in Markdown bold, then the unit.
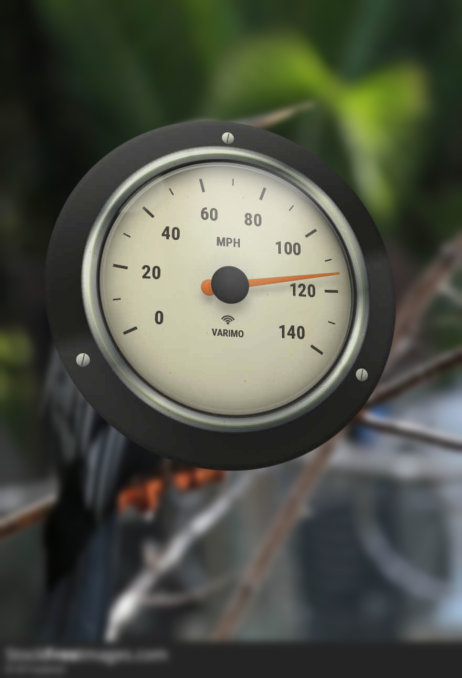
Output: **115** mph
